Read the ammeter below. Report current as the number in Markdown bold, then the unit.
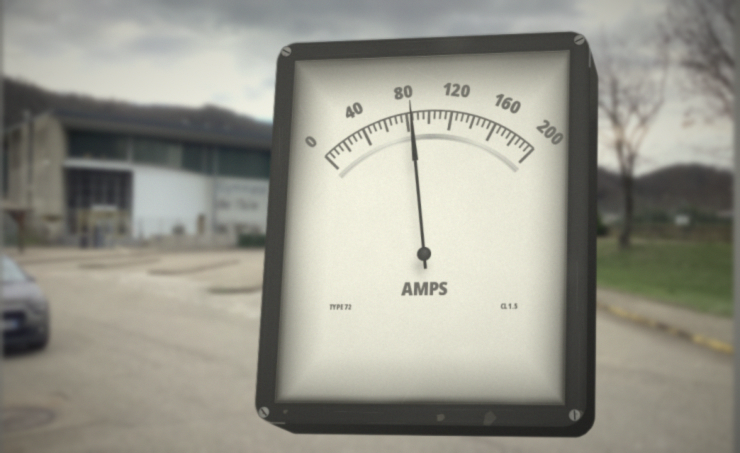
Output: **85** A
